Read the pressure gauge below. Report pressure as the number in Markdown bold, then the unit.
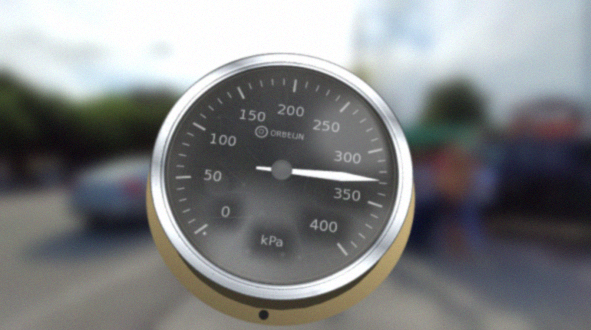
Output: **330** kPa
